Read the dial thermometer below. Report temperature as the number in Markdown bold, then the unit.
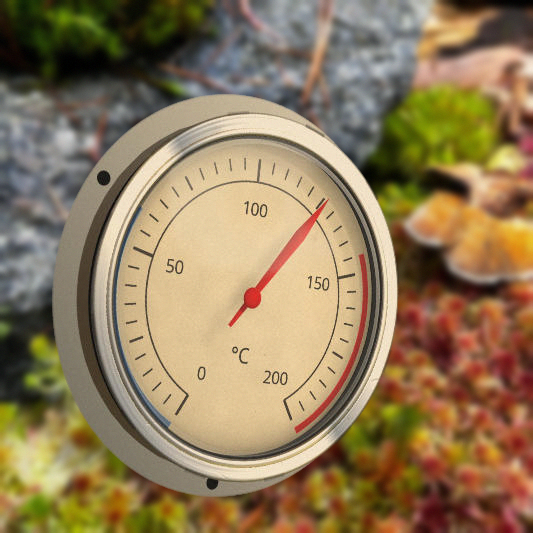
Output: **125** °C
